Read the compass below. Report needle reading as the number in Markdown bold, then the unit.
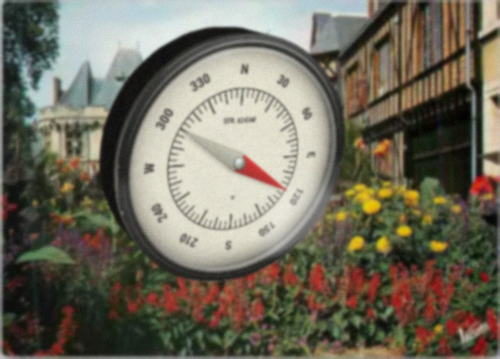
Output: **120** °
